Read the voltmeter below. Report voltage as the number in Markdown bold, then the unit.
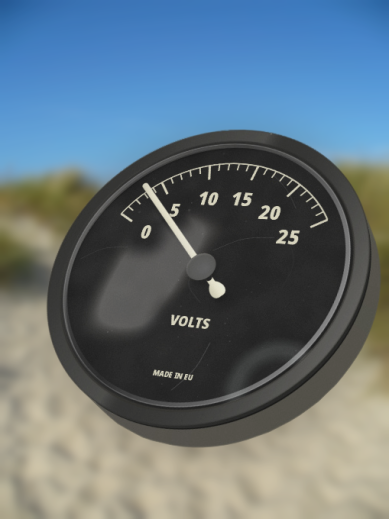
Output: **3.5** V
